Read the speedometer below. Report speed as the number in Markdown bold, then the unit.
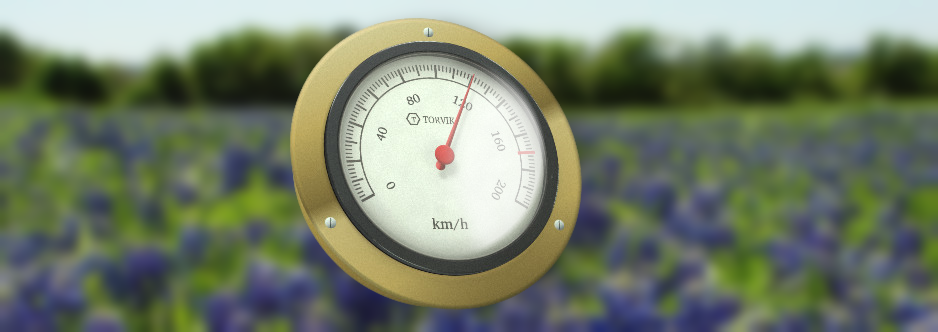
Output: **120** km/h
